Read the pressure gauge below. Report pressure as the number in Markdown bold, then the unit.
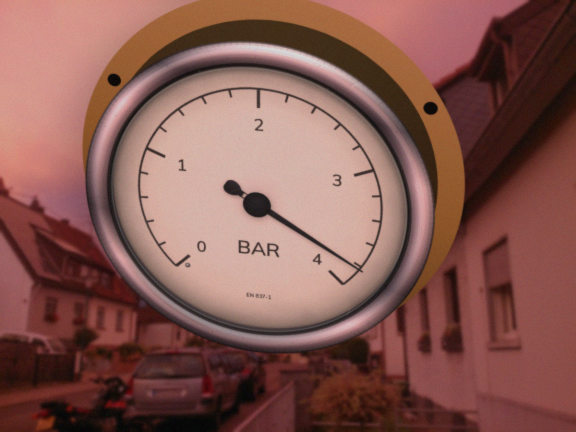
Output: **3.8** bar
